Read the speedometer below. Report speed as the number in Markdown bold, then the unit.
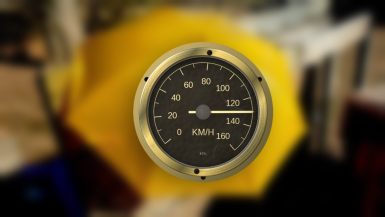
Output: **130** km/h
